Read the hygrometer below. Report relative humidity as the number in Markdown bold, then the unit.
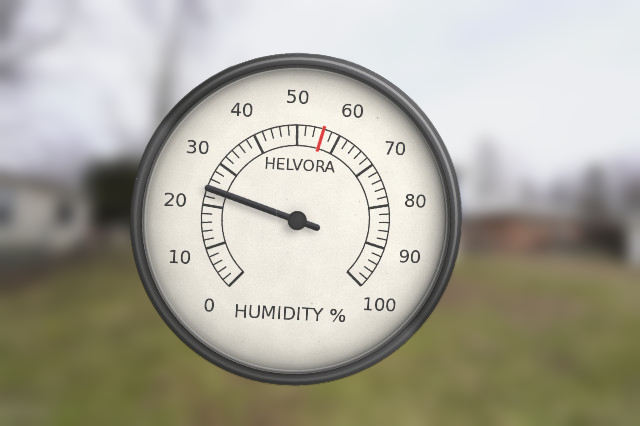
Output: **24** %
